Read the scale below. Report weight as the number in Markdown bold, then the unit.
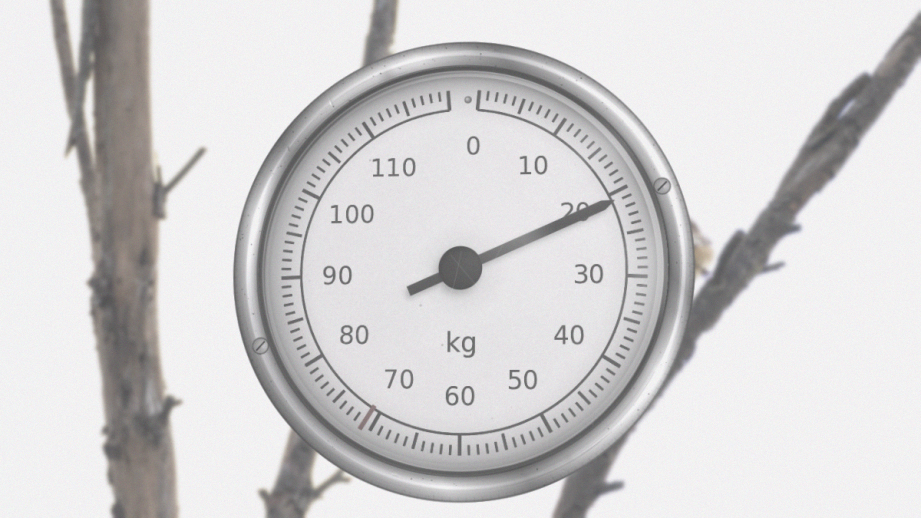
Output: **21** kg
